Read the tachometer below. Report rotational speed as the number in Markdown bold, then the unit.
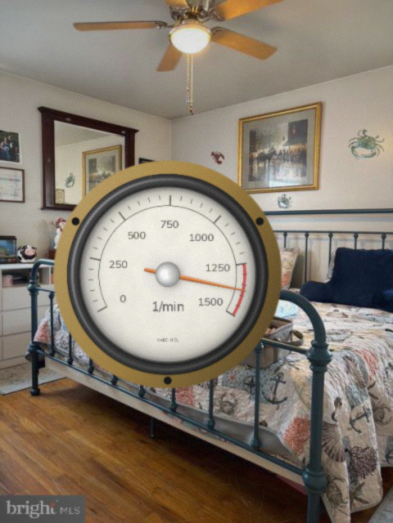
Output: **1375** rpm
